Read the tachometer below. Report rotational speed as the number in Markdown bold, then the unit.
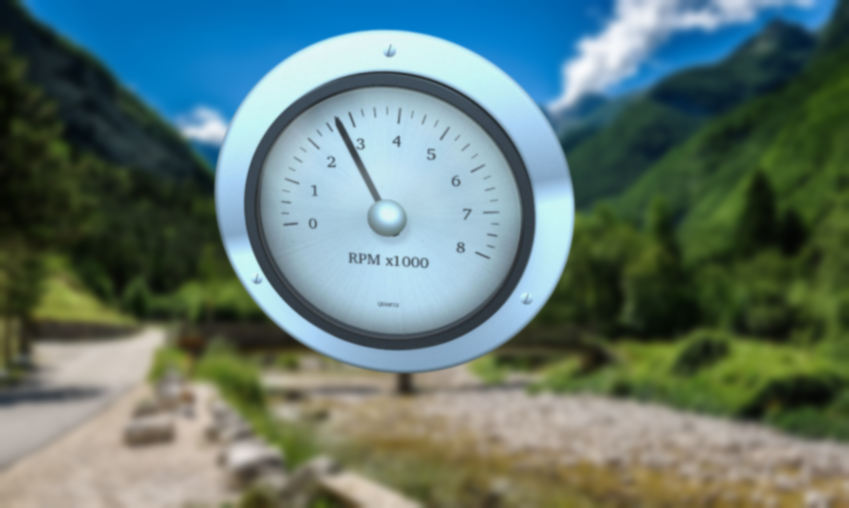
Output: **2750** rpm
